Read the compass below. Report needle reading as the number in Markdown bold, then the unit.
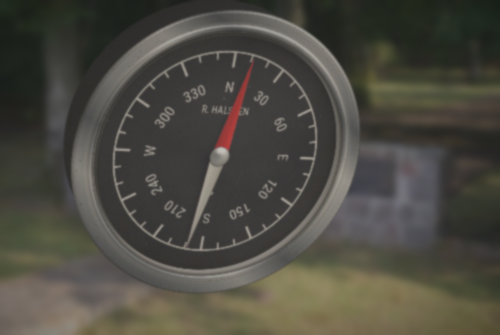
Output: **10** °
